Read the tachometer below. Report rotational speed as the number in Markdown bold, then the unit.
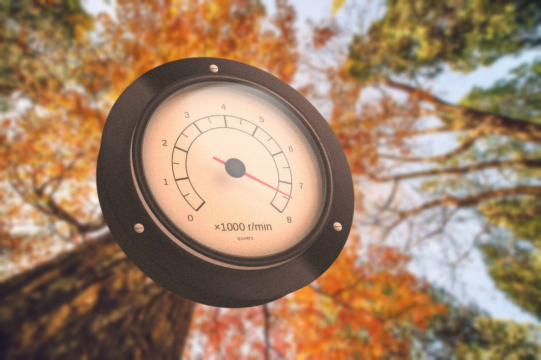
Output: **7500** rpm
